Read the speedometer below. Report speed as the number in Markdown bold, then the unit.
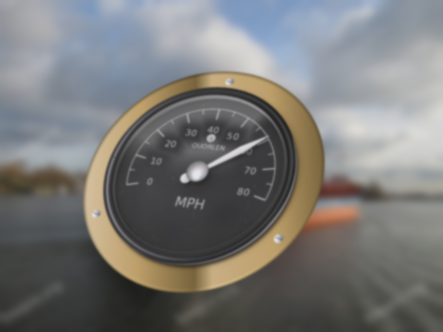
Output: **60** mph
